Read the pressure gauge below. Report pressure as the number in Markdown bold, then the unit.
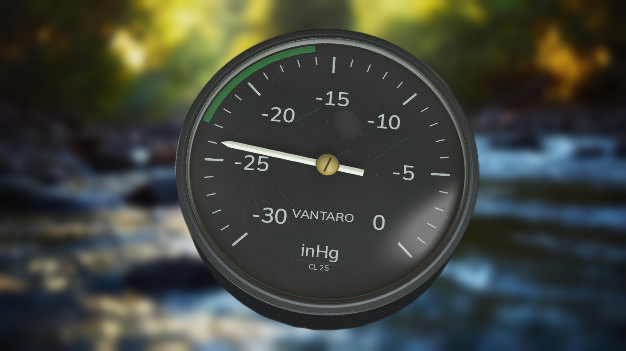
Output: **-24** inHg
